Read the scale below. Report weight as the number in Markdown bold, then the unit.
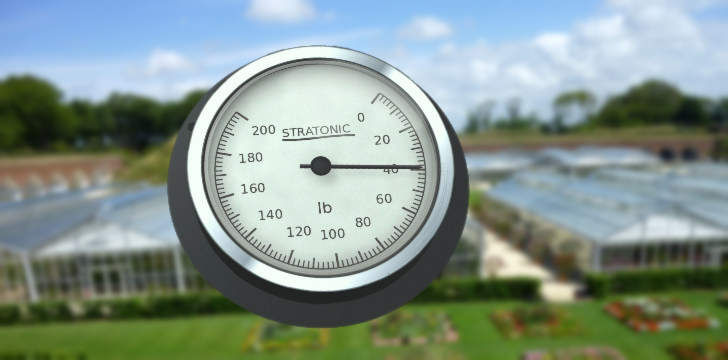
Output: **40** lb
